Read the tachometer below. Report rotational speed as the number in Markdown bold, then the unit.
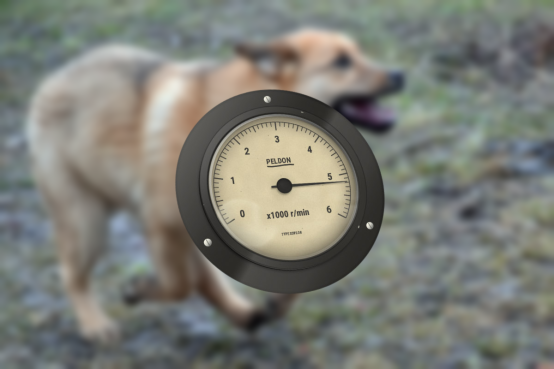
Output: **5200** rpm
